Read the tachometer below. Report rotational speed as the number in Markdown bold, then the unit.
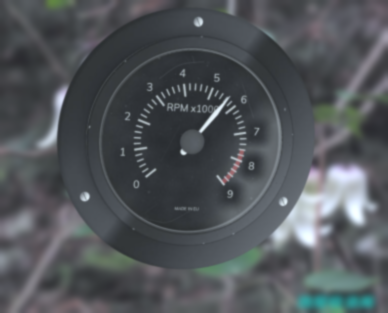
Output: **5600** rpm
